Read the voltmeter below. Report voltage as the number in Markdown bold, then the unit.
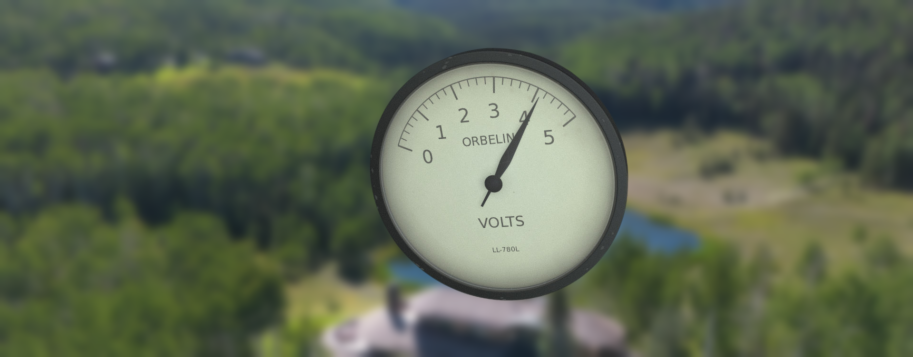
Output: **4.1** V
